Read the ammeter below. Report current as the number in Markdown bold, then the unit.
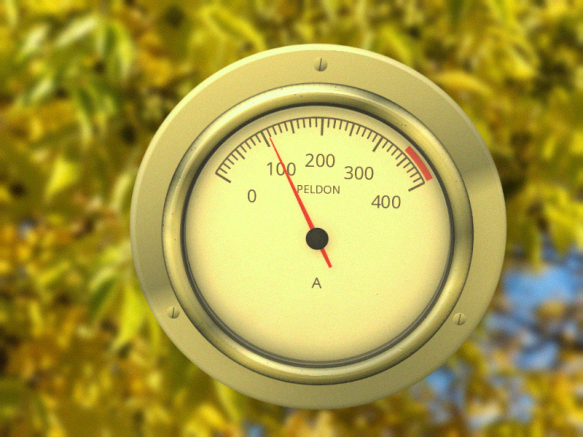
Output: **110** A
